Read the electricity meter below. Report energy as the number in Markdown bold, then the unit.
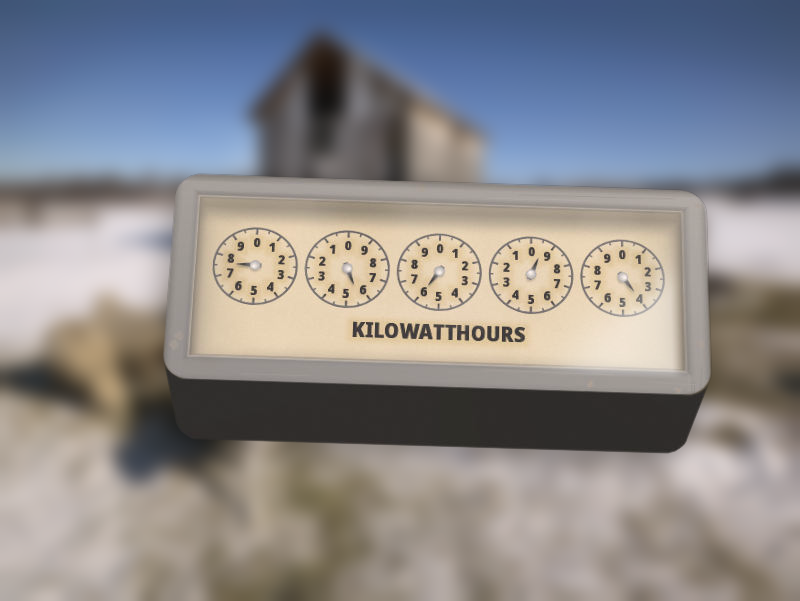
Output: **75594** kWh
